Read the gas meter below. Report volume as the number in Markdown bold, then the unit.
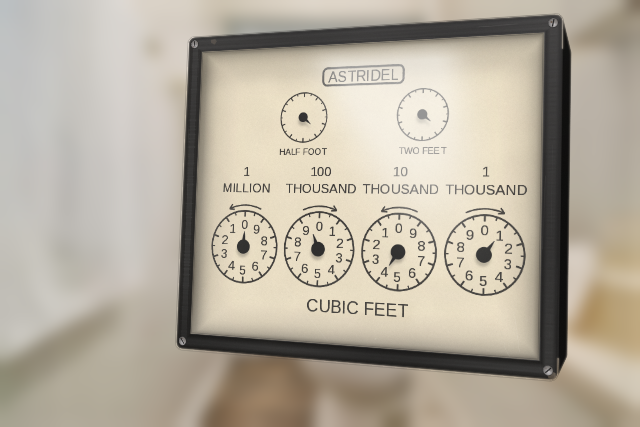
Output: **994100** ft³
